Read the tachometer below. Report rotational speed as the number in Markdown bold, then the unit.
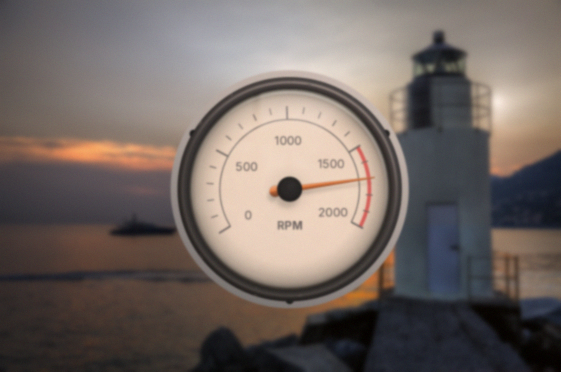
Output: **1700** rpm
